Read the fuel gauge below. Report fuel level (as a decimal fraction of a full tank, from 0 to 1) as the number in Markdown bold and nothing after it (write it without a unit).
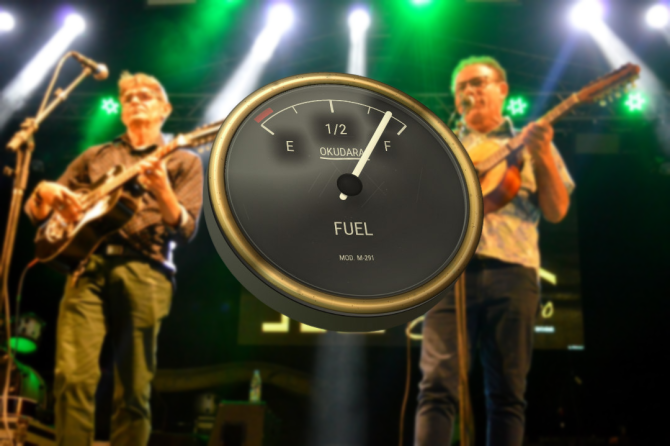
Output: **0.875**
